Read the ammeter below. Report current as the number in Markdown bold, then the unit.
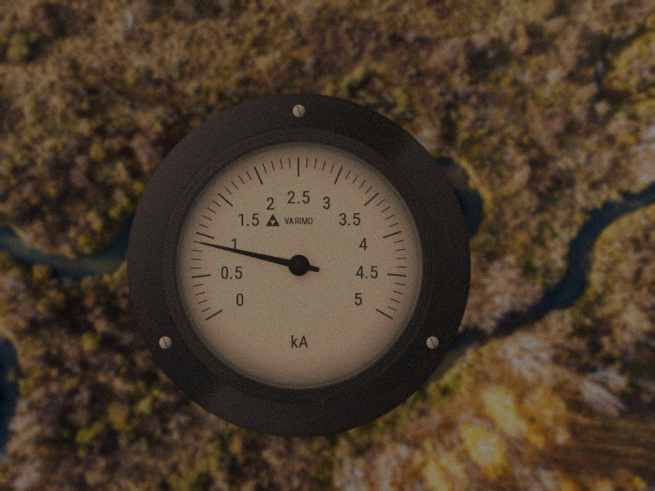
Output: **0.9** kA
